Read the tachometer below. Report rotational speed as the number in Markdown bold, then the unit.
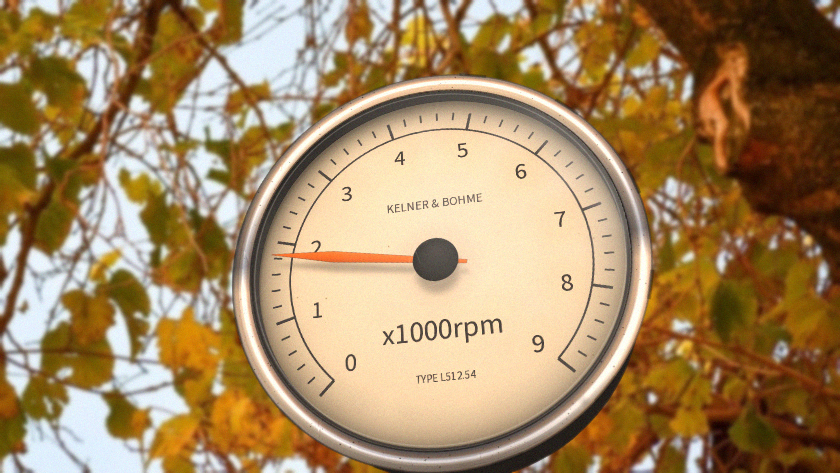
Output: **1800** rpm
